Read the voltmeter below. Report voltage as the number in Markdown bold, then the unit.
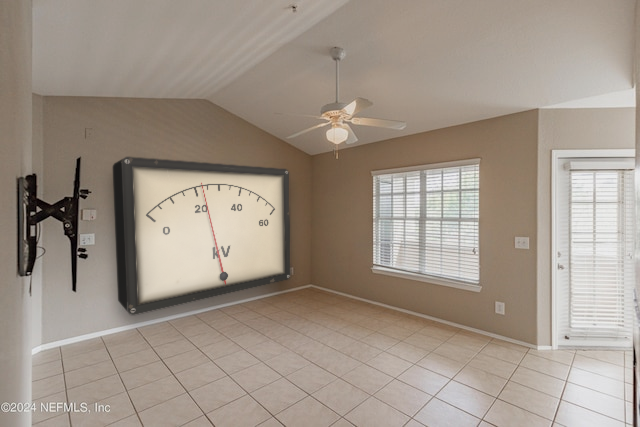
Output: **22.5** kV
